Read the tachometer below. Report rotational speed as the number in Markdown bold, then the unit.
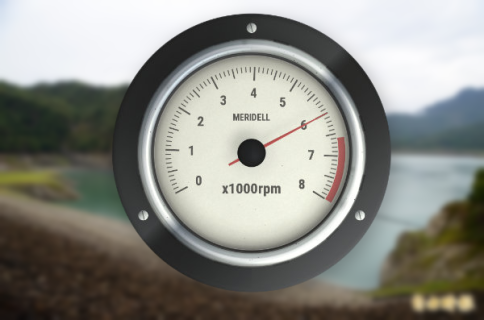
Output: **6000** rpm
